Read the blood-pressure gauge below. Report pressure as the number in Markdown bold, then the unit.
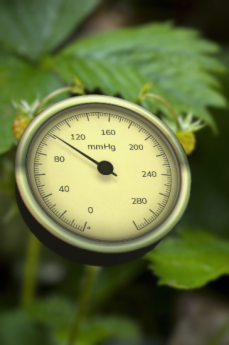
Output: **100** mmHg
